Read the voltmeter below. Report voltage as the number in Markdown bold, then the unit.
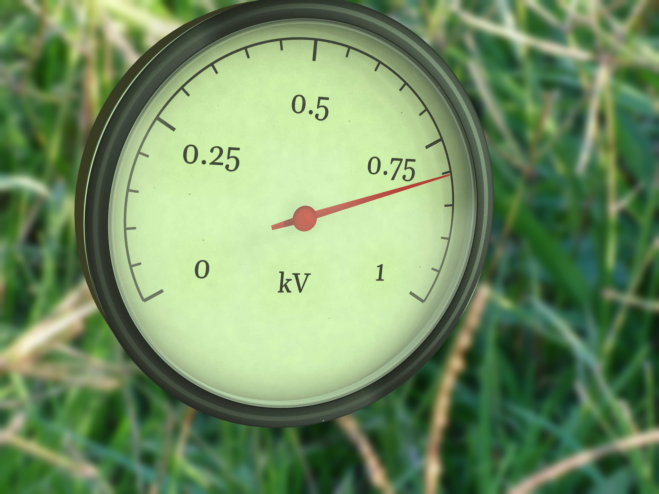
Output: **0.8** kV
